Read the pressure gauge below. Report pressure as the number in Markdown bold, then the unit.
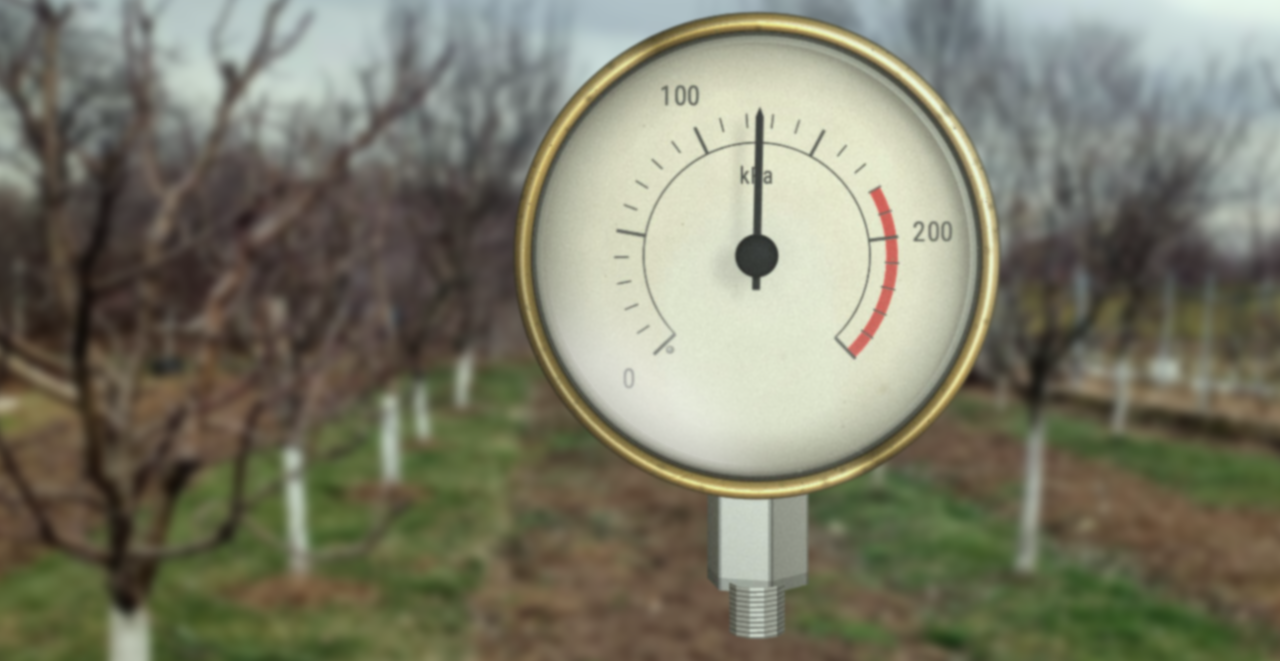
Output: **125** kPa
